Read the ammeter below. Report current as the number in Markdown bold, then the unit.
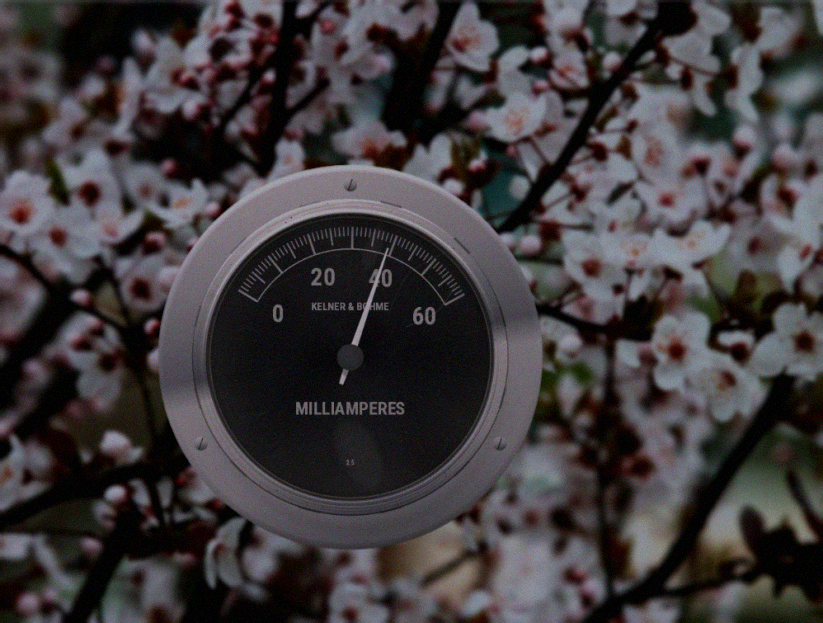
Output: **39** mA
